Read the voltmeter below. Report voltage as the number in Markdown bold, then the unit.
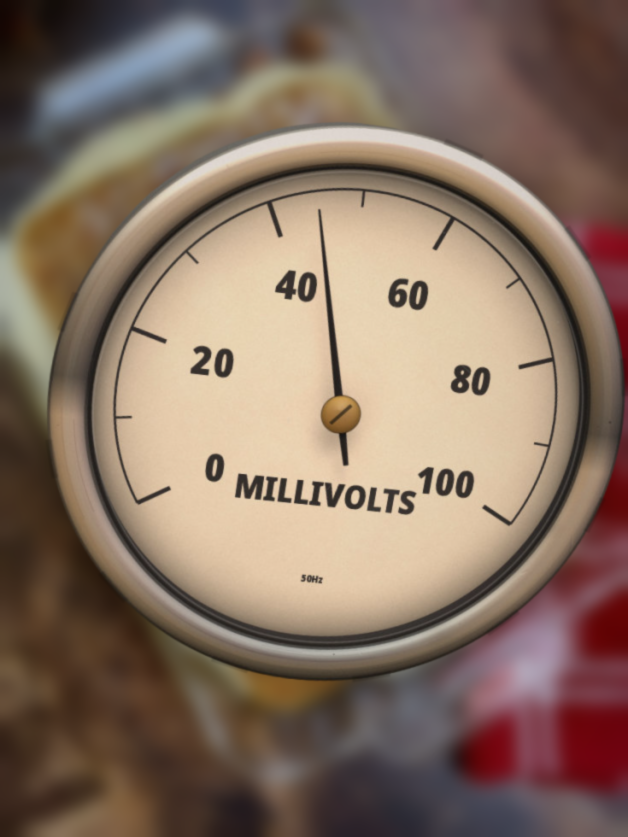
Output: **45** mV
